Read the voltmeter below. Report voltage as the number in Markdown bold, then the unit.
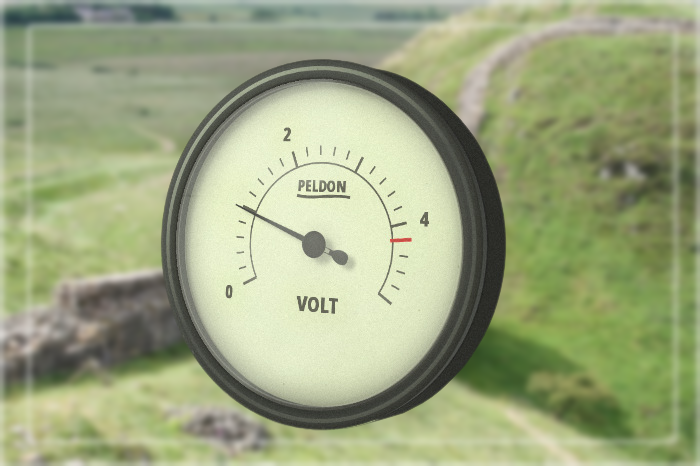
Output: **1** V
